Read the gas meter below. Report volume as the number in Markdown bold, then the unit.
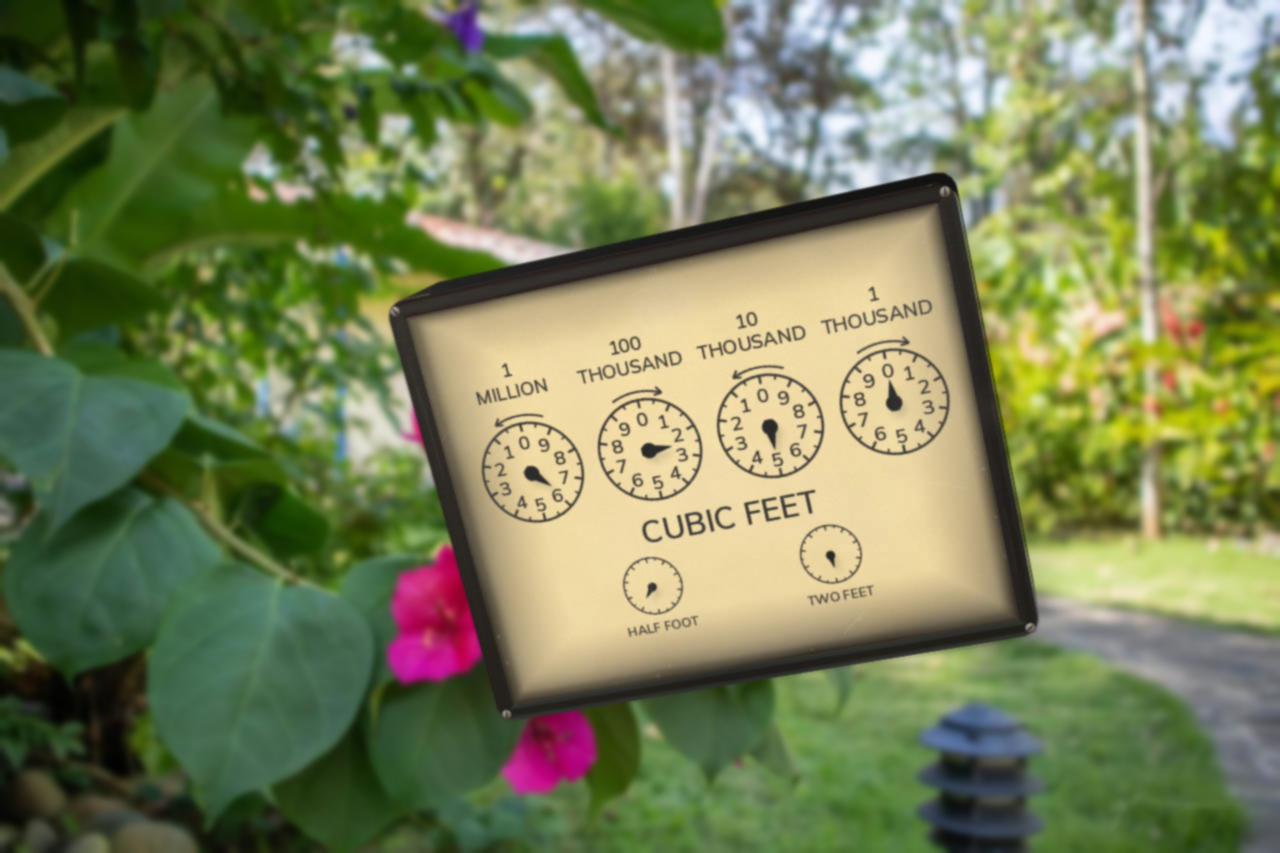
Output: **625000** ft³
